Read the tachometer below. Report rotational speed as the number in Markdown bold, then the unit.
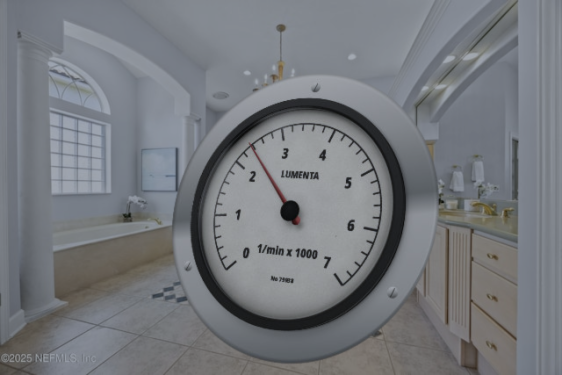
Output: **2400** rpm
